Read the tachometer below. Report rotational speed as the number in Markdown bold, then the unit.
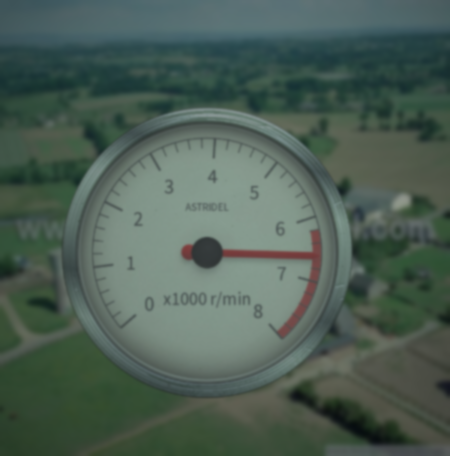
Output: **6600** rpm
